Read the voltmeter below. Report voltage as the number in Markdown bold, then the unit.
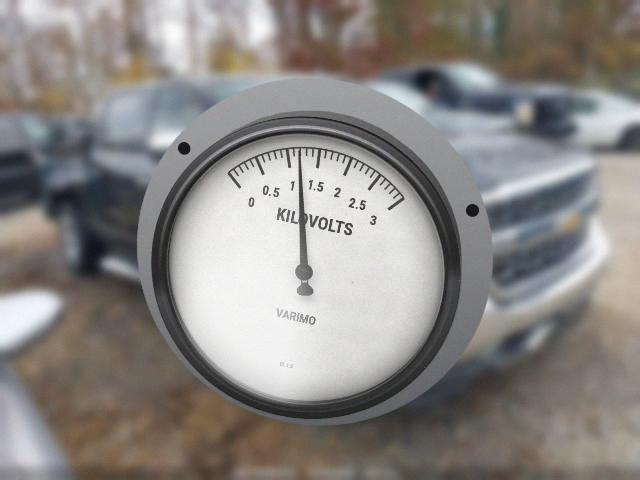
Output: **1.2** kV
